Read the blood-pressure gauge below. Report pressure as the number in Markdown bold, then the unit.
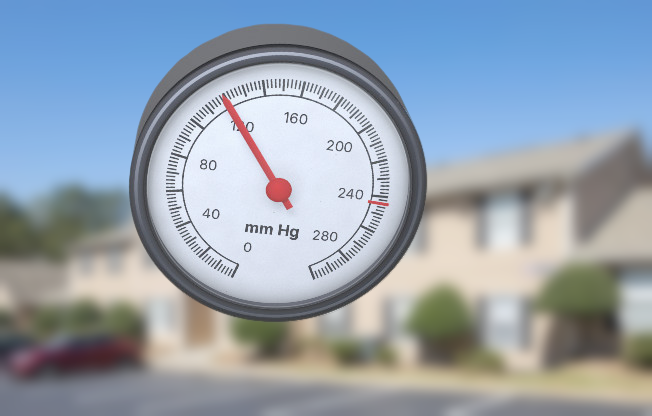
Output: **120** mmHg
